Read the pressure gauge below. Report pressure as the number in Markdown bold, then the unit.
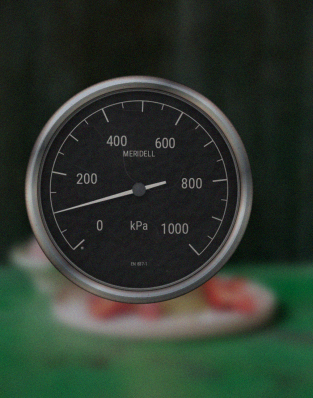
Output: **100** kPa
